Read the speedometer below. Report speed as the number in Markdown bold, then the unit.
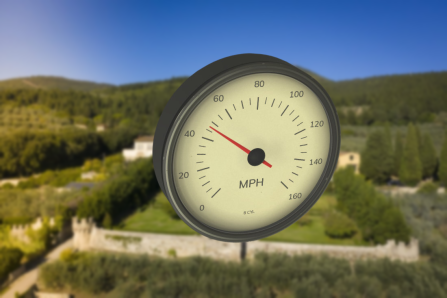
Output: **47.5** mph
